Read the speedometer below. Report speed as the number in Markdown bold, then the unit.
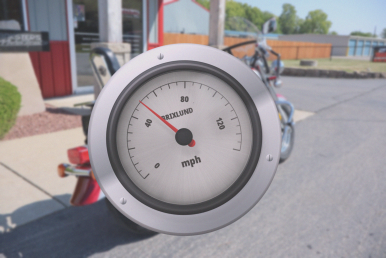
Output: **50** mph
